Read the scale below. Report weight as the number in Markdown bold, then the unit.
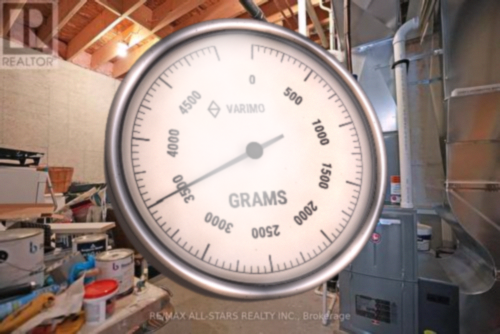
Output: **3500** g
